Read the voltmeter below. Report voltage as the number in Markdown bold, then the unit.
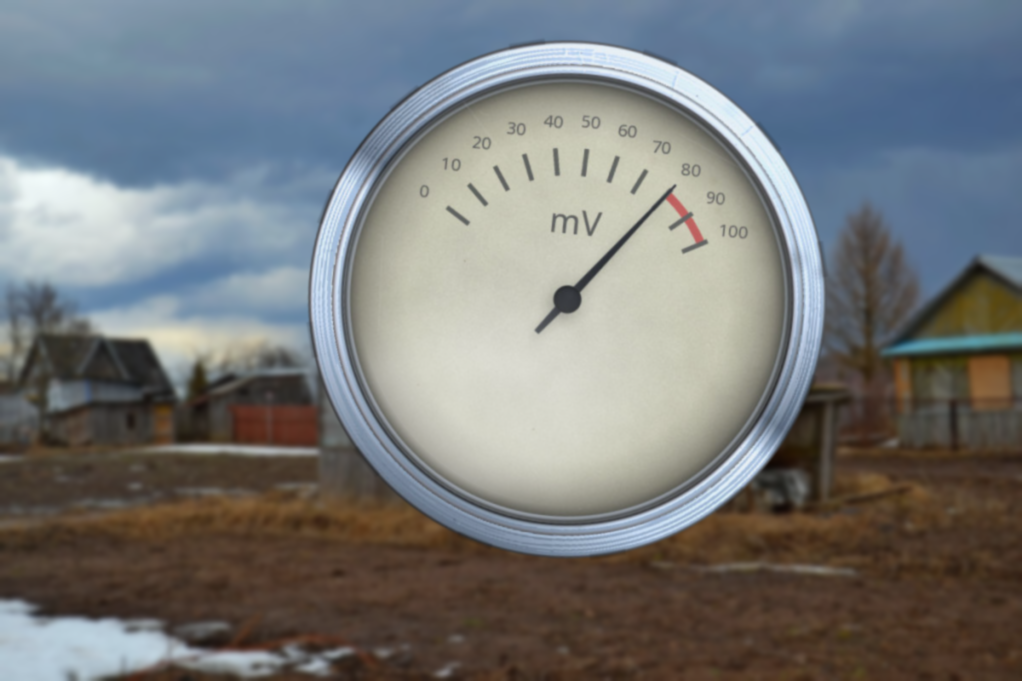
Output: **80** mV
